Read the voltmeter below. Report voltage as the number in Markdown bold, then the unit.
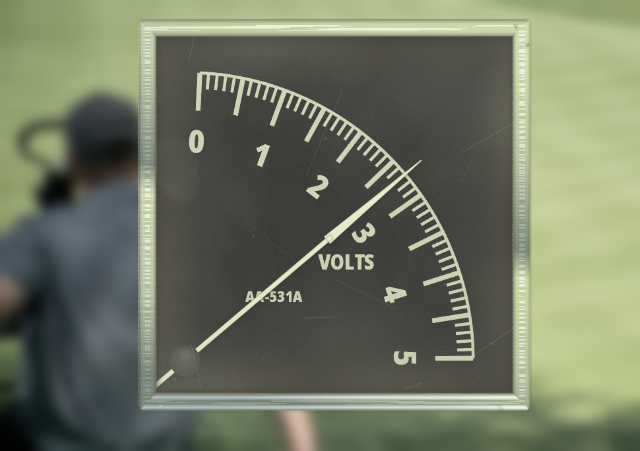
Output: **2.7** V
